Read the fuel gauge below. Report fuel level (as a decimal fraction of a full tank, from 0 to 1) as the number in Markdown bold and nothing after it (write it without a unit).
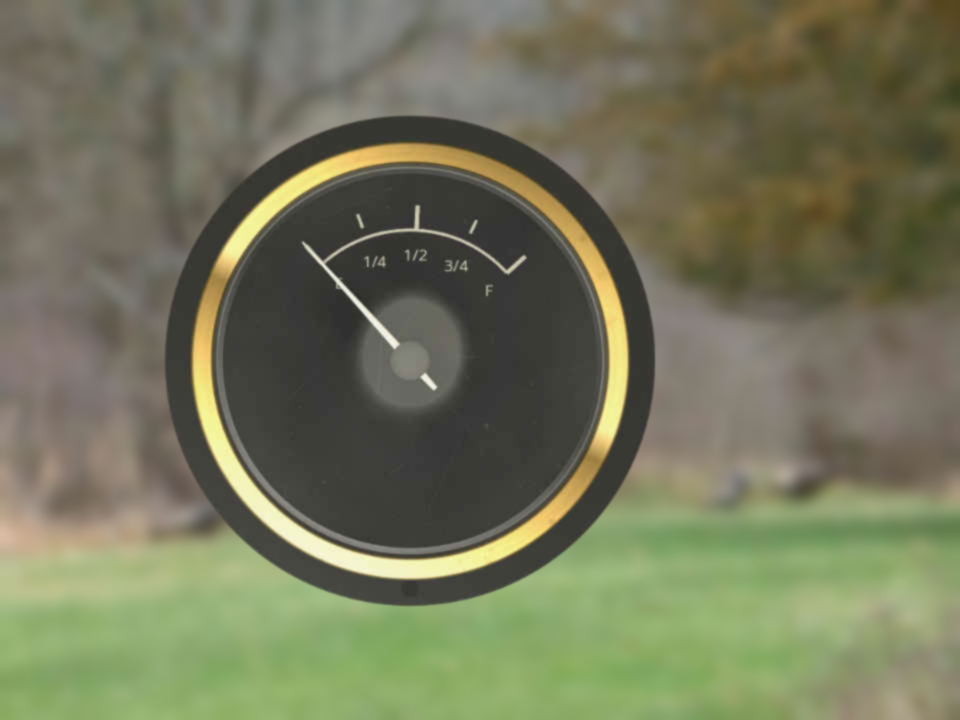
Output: **0**
